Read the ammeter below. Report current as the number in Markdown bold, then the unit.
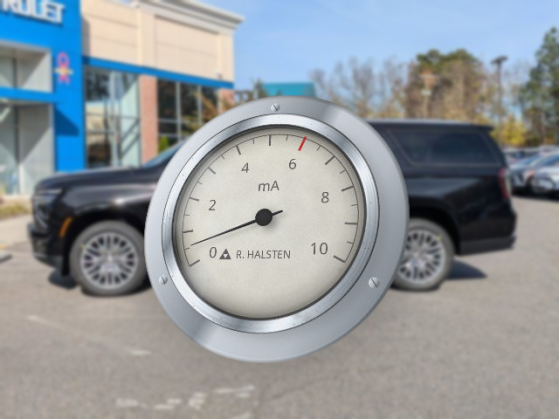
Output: **0.5** mA
